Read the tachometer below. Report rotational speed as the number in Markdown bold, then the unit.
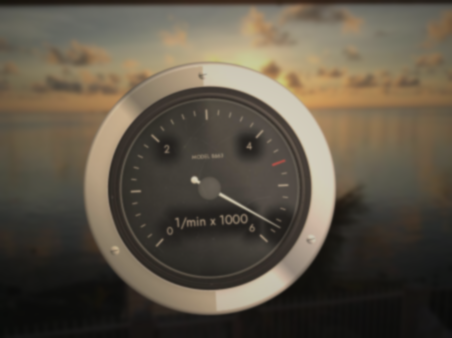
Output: **5700** rpm
